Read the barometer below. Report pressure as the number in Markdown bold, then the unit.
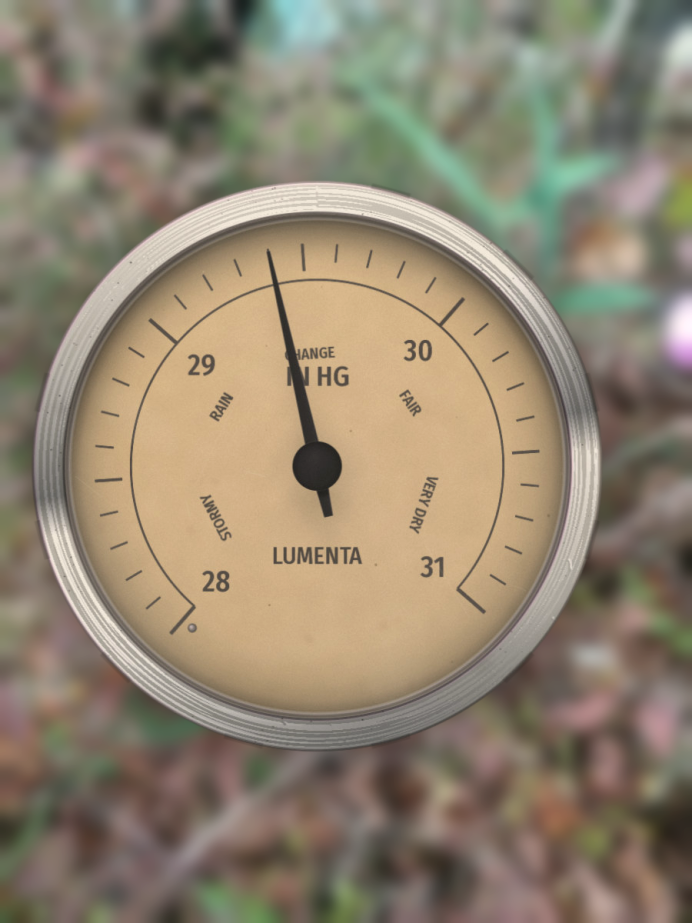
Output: **29.4** inHg
